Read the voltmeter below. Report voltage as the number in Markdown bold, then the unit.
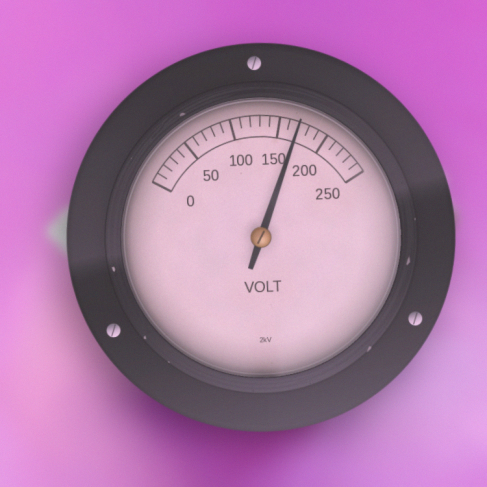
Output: **170** V
